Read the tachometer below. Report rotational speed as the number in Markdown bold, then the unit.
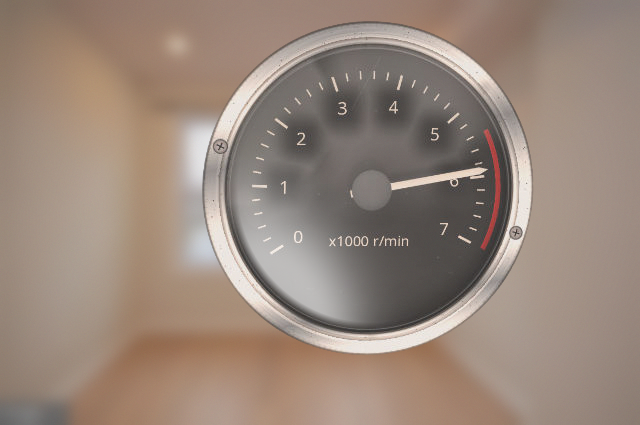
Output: **5900** rpm
